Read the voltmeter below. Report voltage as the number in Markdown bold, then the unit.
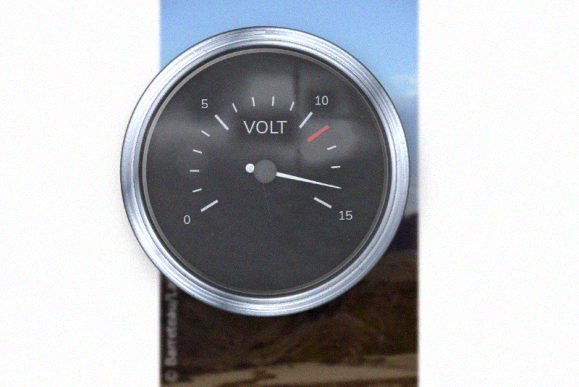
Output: **14** V
